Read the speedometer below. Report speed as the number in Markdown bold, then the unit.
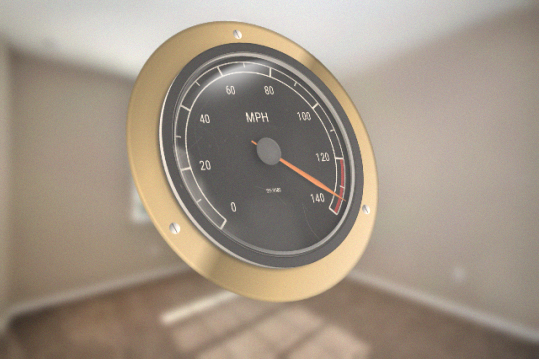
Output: **135** mph
